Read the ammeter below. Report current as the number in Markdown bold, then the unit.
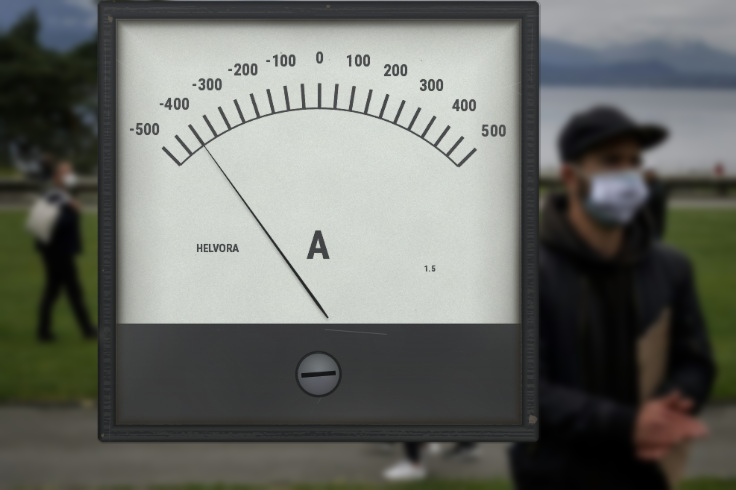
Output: **-400** A
